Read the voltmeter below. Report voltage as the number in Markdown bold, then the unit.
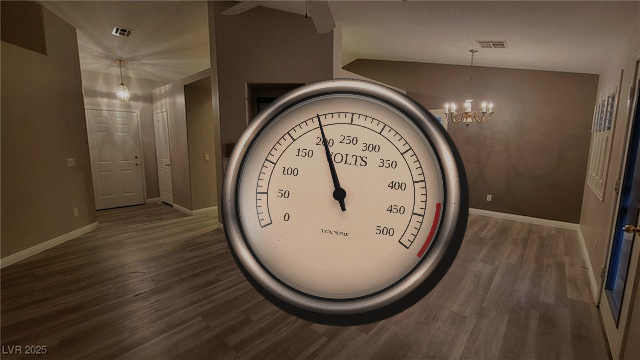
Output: **200** V
